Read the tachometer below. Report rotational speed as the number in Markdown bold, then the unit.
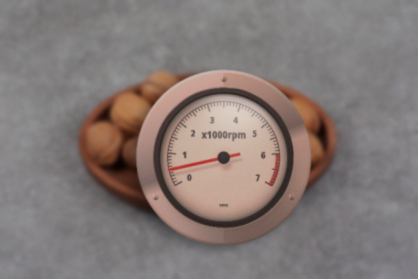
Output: **500** rpm
